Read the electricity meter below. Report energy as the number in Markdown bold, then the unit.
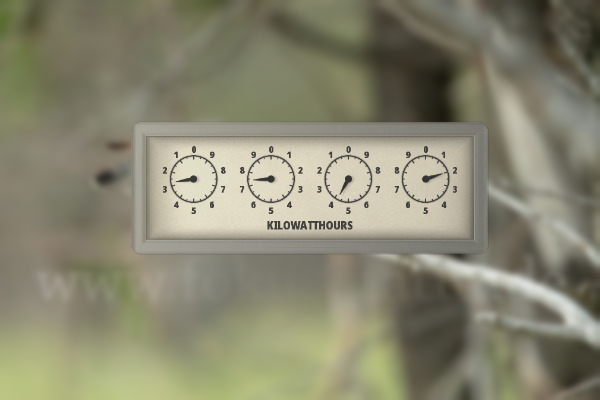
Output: **2742** kWh
